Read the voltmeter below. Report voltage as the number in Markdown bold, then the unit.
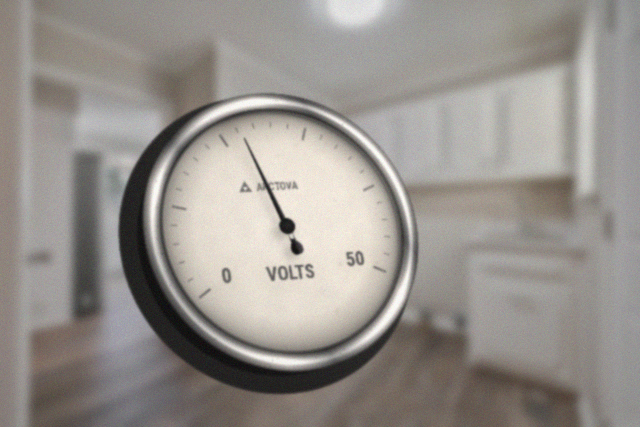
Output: **22** V
